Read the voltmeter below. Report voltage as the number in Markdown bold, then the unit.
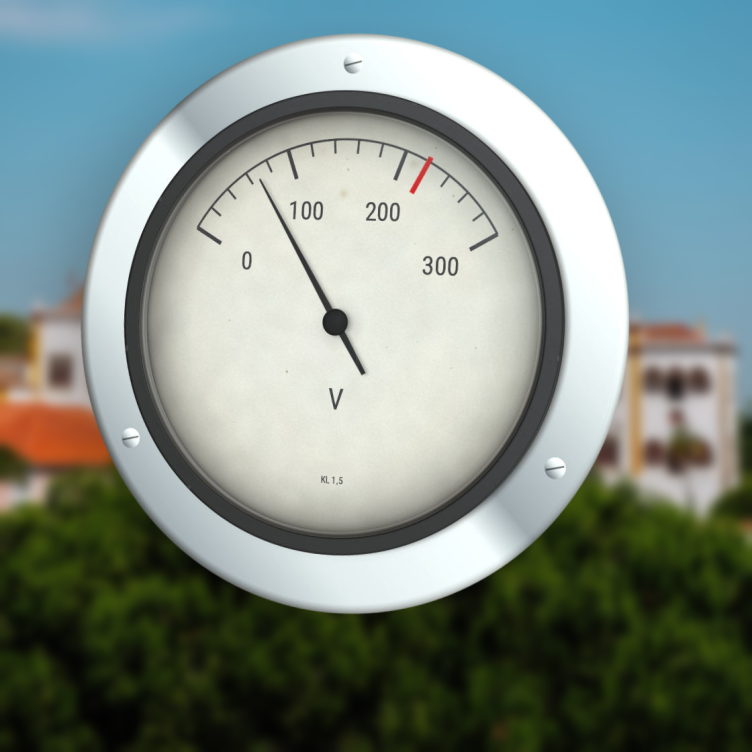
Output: **70** V
